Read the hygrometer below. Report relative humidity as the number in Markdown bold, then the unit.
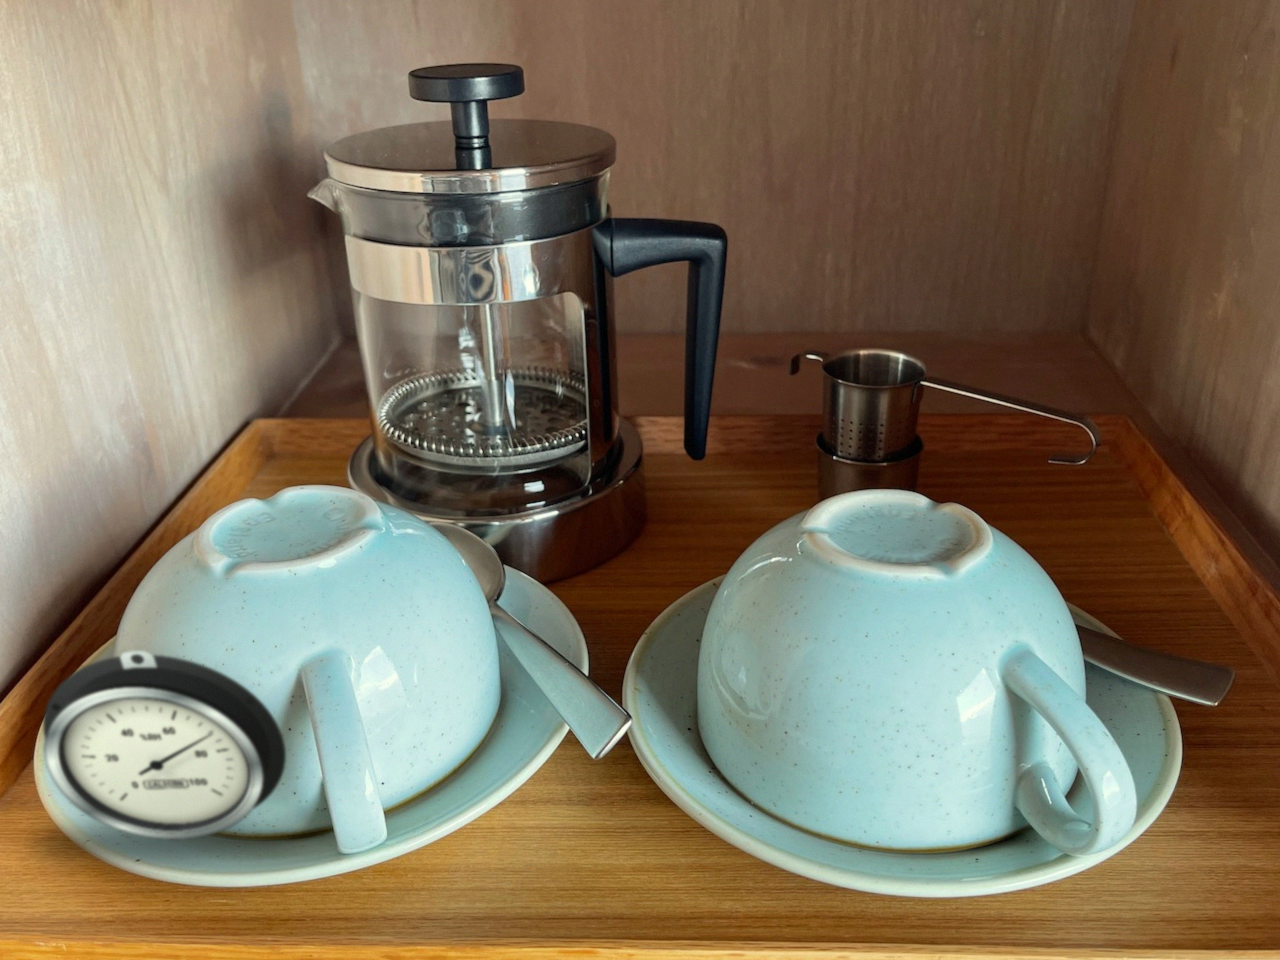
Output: **72** %
